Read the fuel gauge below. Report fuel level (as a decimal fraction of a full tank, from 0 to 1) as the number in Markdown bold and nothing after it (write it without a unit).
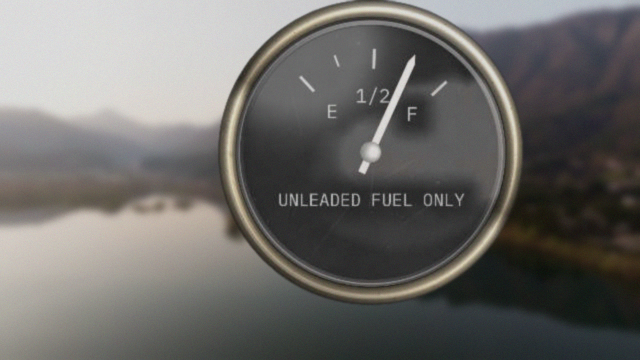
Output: **0.75**
